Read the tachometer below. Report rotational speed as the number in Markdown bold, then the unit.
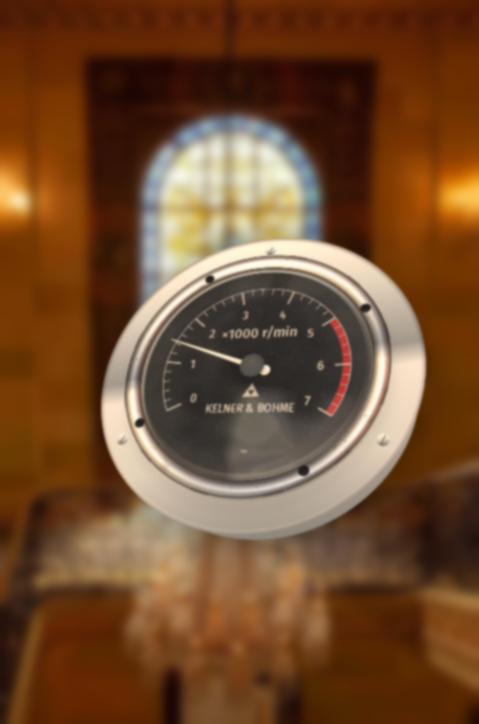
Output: **1400** rpm
